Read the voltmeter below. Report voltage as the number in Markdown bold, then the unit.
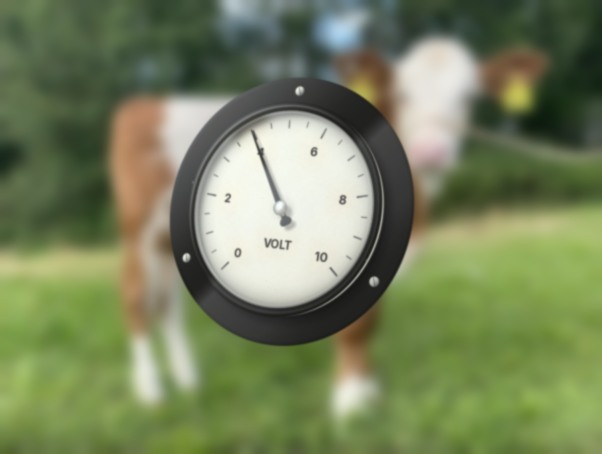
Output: **4** V
